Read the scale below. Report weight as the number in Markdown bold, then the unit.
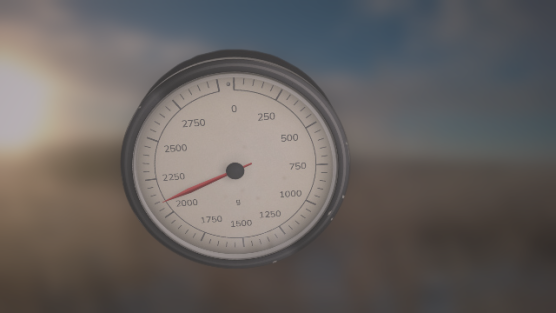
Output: **2100** g
